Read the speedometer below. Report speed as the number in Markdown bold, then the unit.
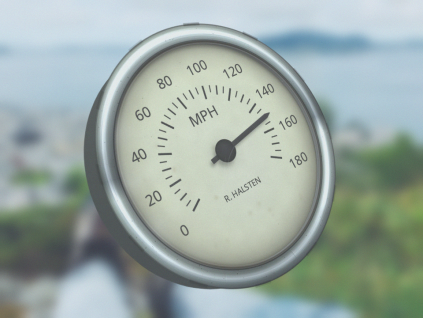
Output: **150** mph
